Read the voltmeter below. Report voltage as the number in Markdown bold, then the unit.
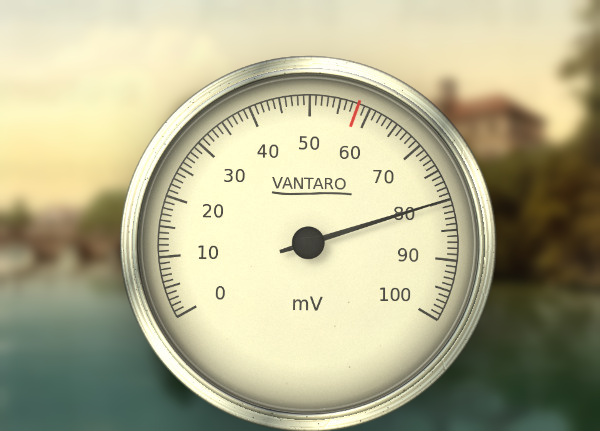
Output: **80** mV
